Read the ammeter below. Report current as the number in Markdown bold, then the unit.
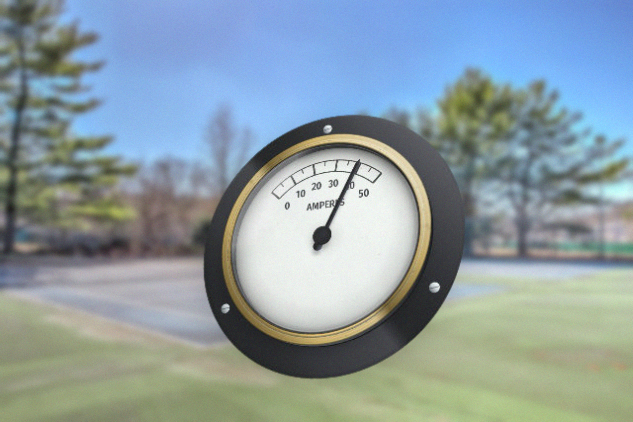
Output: **40** A
